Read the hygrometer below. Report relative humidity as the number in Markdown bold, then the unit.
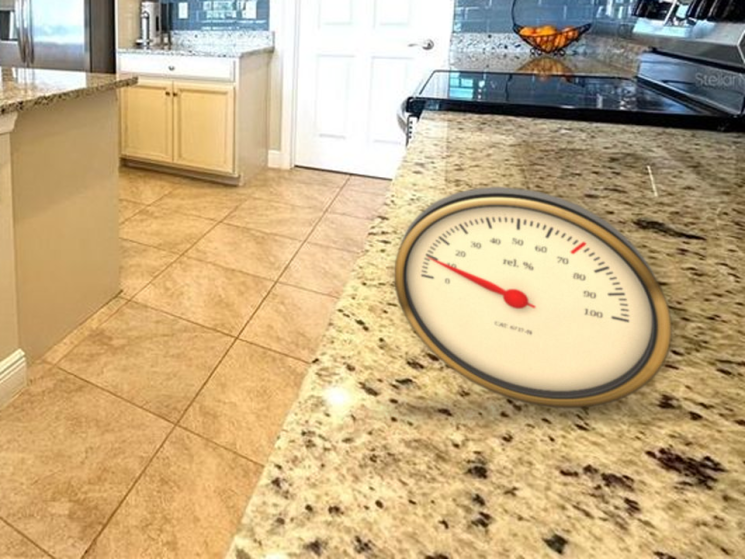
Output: **10** %
